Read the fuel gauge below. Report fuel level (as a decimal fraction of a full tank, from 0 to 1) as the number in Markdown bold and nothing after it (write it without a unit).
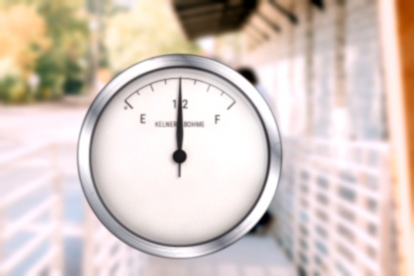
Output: **0.5**
